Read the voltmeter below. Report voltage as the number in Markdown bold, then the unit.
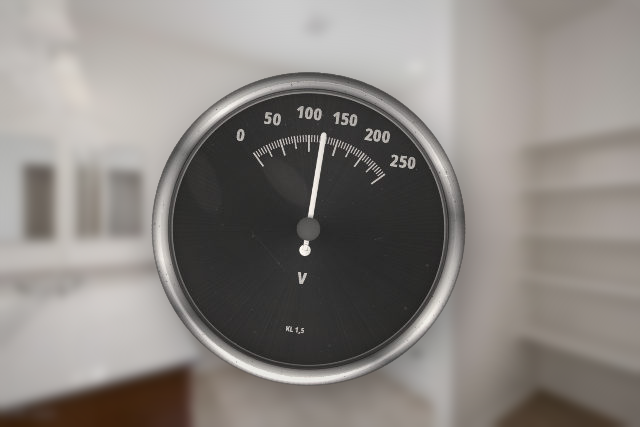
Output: **125** V
